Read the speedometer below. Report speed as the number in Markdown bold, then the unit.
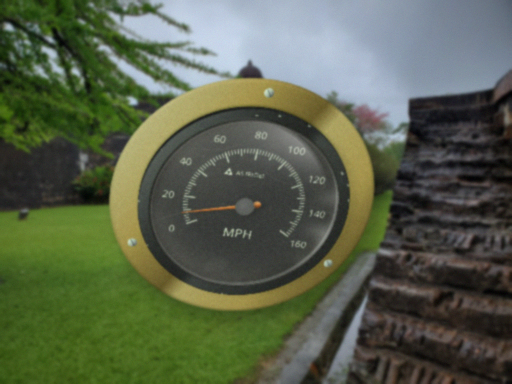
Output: **10** mph
